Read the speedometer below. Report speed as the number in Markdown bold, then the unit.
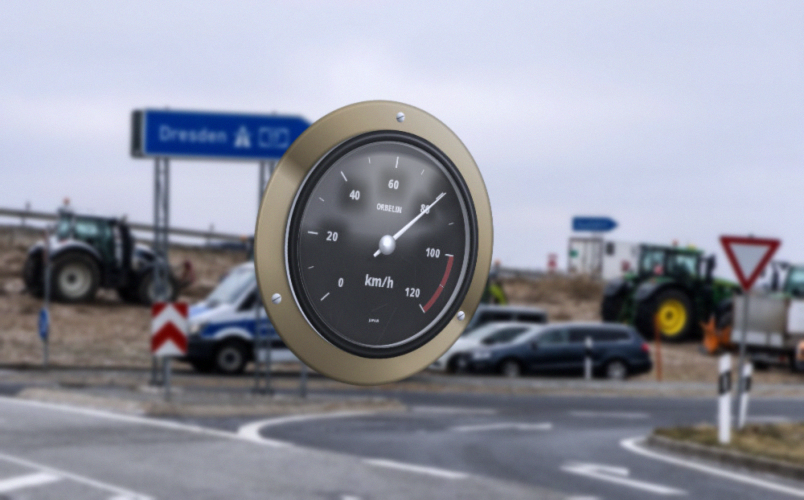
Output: **80** km/h
